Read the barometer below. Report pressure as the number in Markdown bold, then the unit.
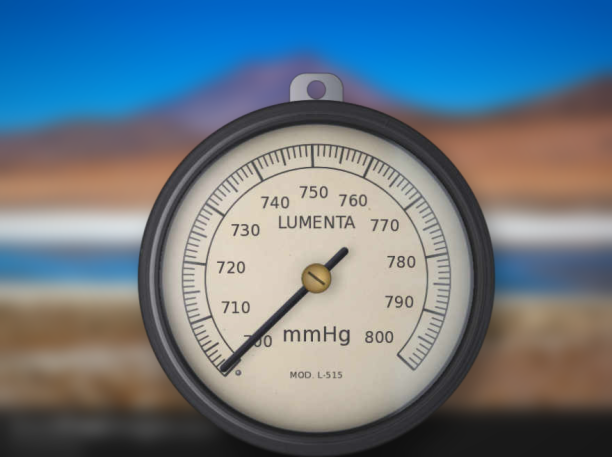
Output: **701** mmHg
